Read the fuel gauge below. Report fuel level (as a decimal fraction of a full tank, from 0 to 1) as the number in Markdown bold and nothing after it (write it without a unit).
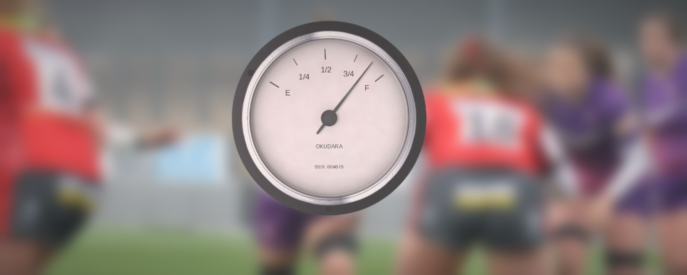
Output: **0.875**
